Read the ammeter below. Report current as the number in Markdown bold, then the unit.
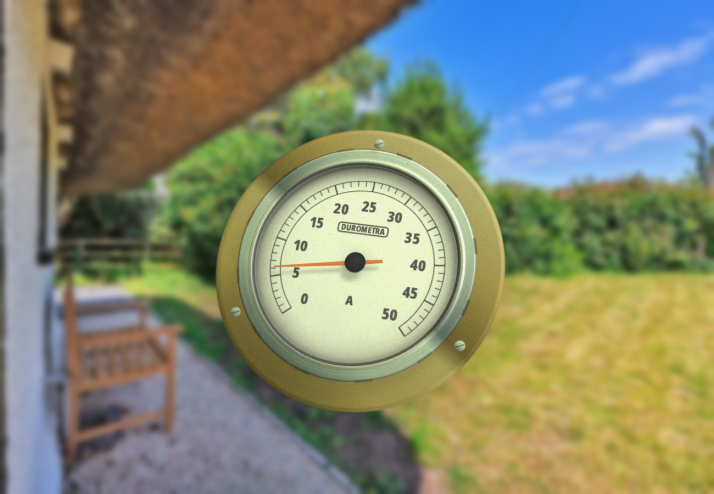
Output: **6** A
